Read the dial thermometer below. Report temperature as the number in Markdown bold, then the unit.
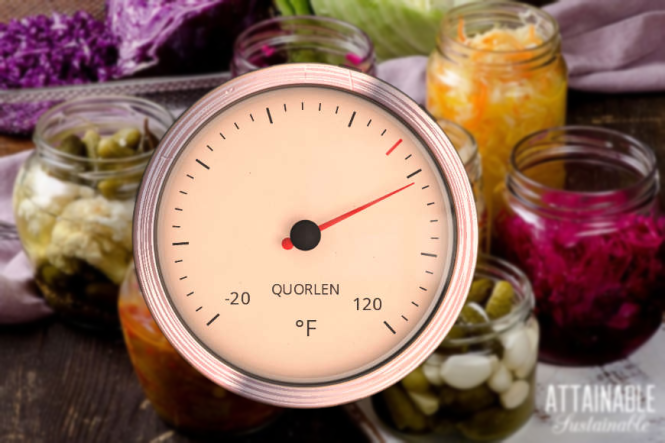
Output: **82** °F
